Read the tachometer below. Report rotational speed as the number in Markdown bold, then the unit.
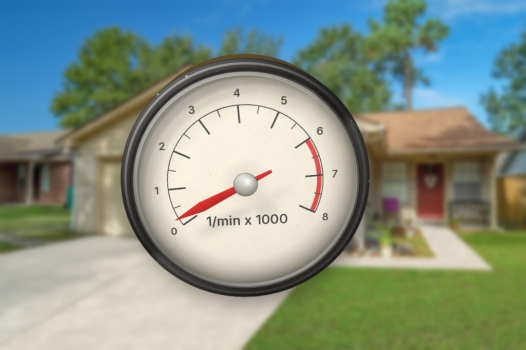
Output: **250** rpm
